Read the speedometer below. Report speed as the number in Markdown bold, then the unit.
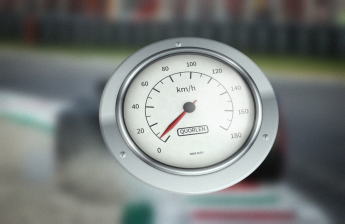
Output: **5** km/h
